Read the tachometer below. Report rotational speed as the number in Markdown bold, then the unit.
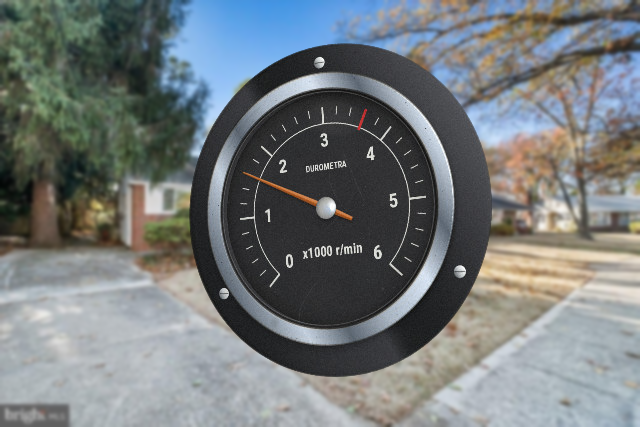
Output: **1600** rpm
